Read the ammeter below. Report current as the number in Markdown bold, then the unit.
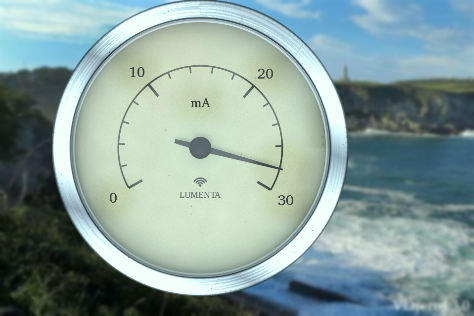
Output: **28** mA
